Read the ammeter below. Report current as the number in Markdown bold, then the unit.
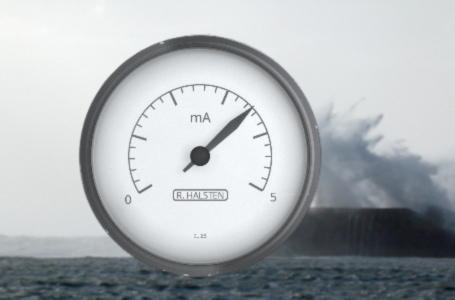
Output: **3.5** mA
